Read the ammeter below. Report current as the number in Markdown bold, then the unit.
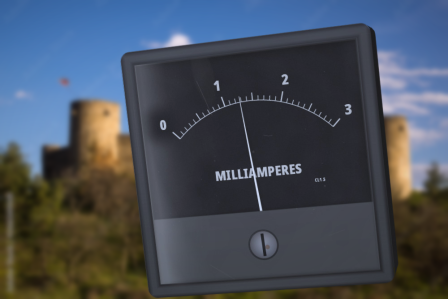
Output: **1.3** mA
